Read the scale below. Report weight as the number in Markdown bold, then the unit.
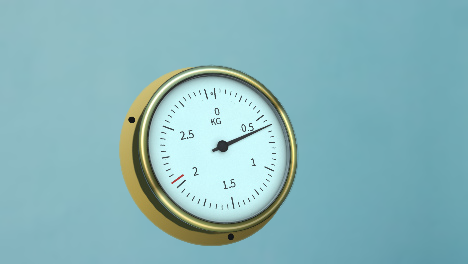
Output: **0.6** kg
